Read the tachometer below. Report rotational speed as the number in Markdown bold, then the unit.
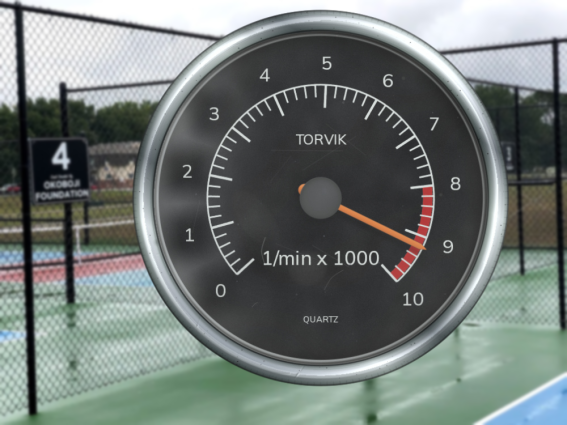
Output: **9200** rpm
